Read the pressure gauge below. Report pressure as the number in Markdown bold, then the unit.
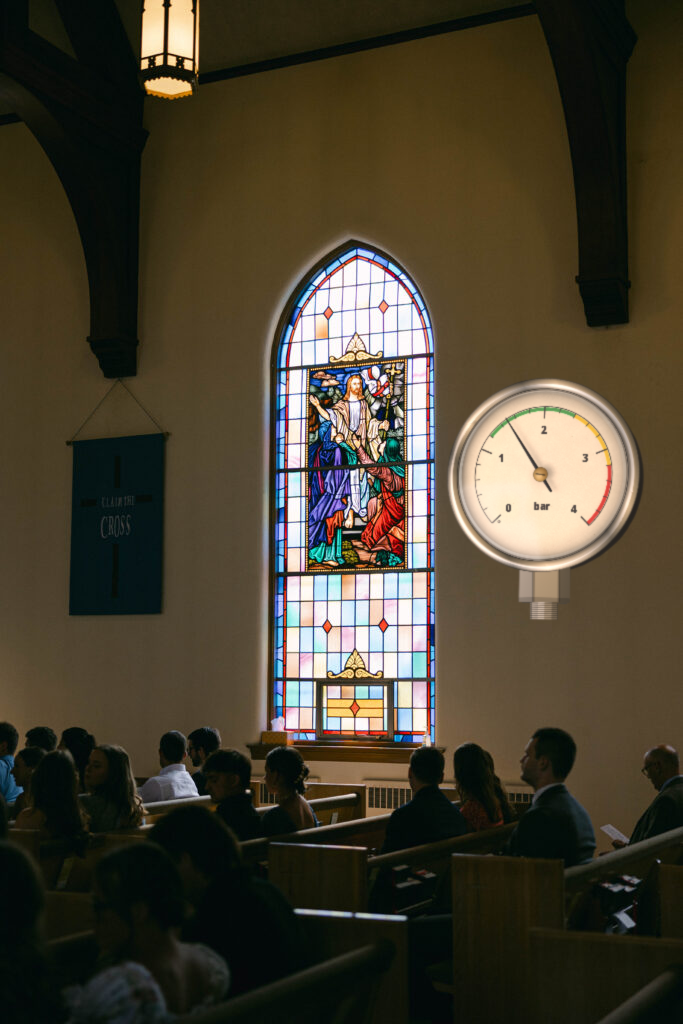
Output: **1.5** bar
